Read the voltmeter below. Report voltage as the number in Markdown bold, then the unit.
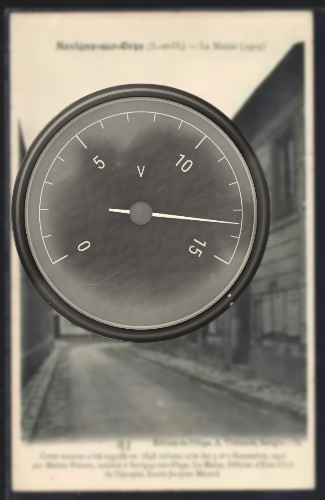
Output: **13.5** V
